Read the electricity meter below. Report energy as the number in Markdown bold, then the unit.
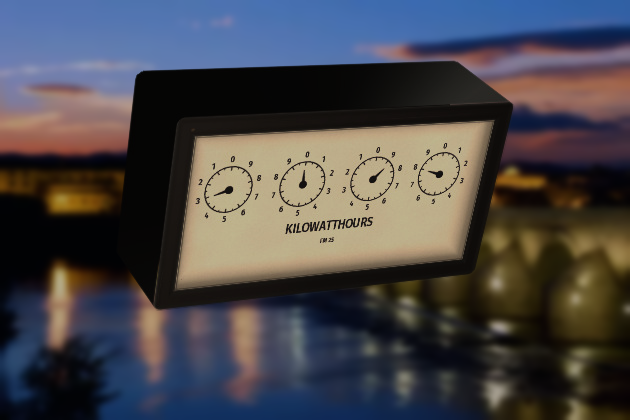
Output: **2988** kWh
